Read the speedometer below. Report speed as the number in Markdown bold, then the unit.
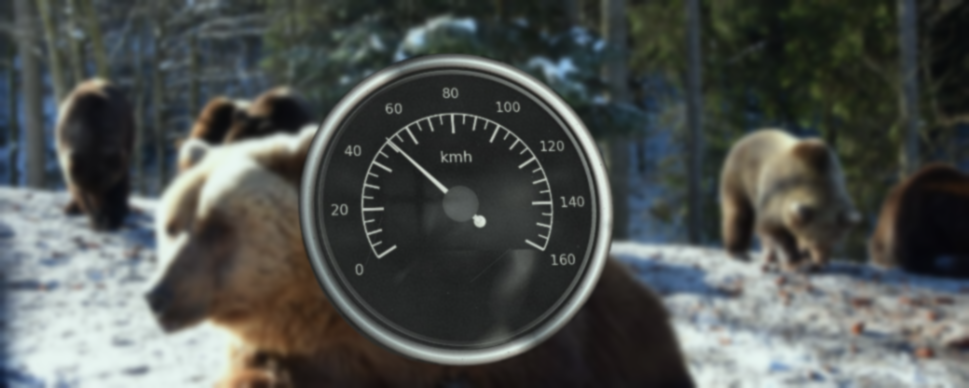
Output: **50** km/h
